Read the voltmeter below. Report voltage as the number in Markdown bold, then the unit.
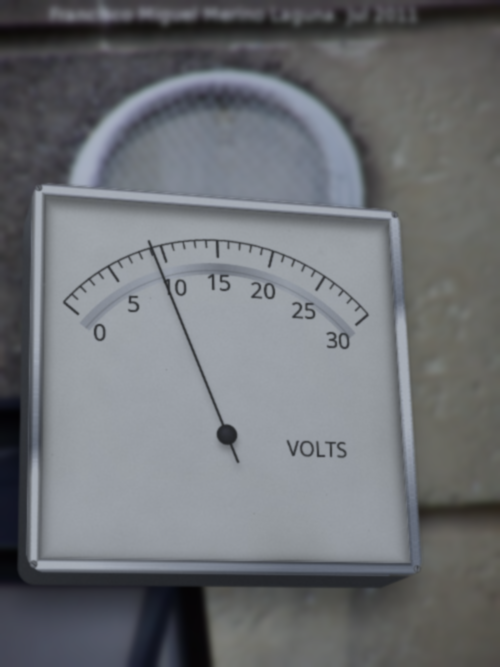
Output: **9** V
